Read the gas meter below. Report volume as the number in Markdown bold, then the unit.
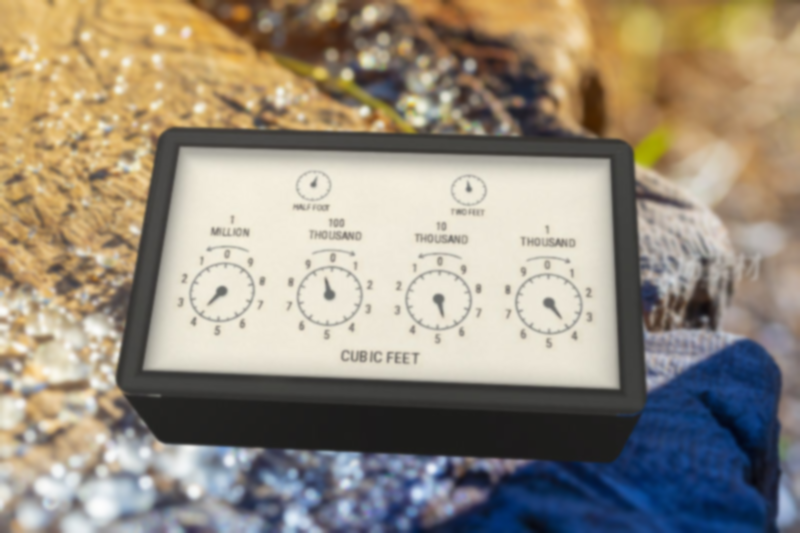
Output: **395400** ft³
